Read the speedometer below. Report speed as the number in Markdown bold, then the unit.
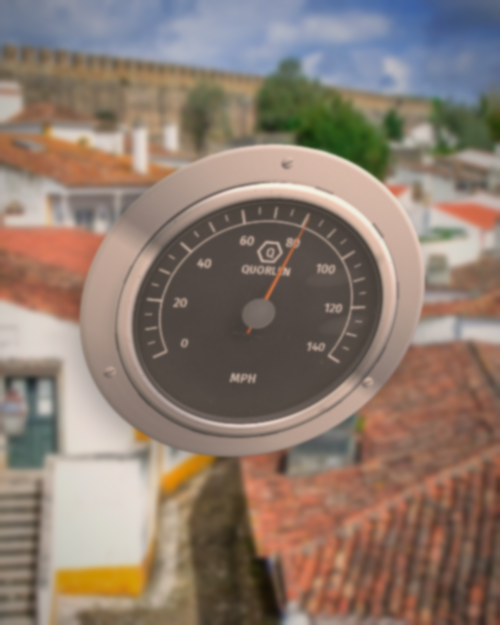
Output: **80** mph
